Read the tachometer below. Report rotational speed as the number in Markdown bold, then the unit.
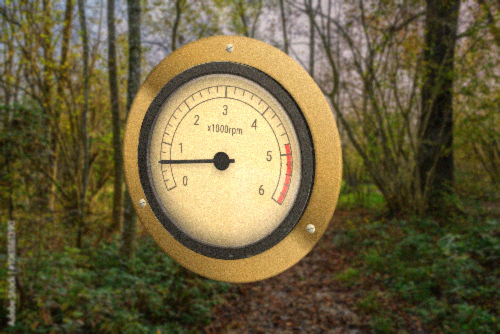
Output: **600** rpm
